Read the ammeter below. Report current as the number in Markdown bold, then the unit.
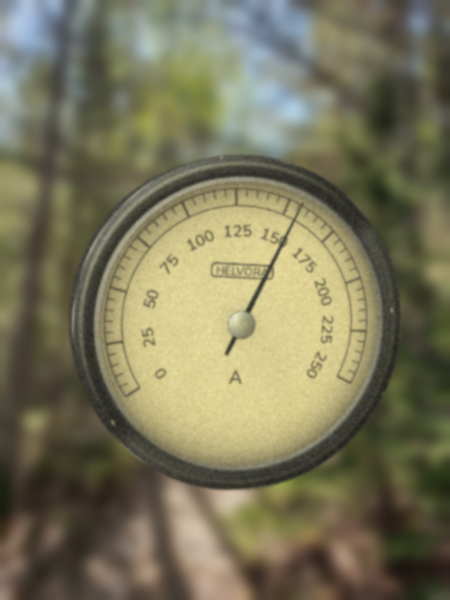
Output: **155** A
